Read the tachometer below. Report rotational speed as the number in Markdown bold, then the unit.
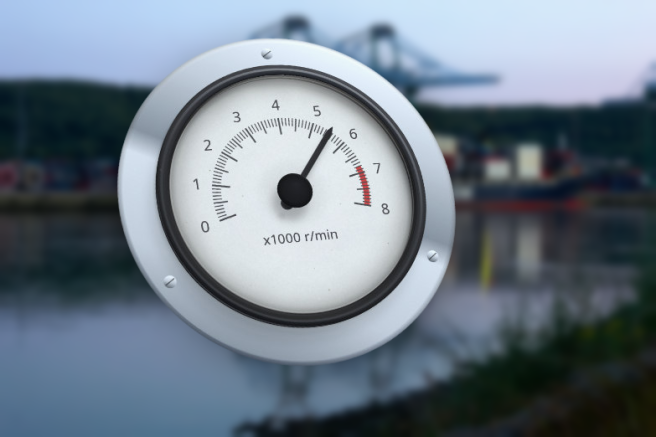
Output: **5500** rpm
